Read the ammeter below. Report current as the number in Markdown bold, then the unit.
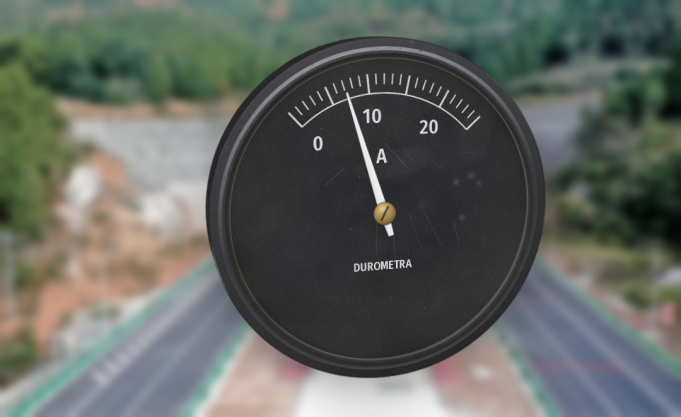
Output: **7** A
